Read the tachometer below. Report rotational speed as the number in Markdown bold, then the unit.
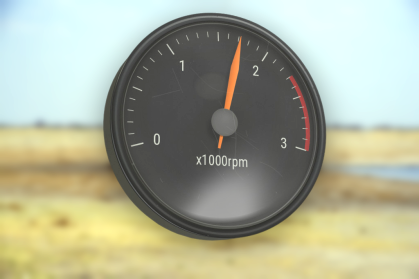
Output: **1700** rpm
